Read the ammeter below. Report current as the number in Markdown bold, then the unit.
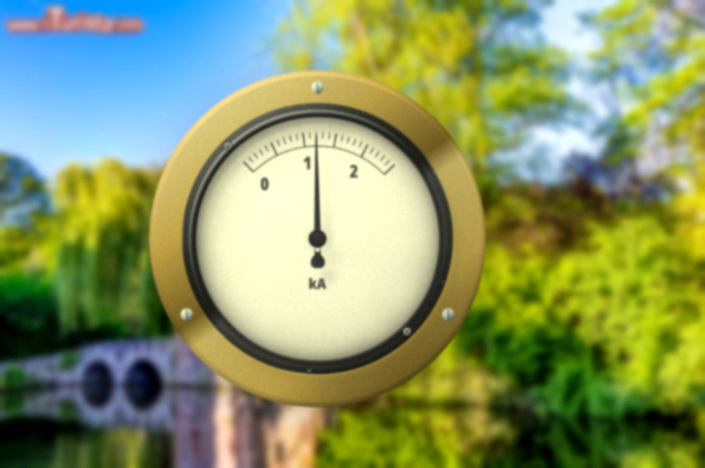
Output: **1.2** kA
